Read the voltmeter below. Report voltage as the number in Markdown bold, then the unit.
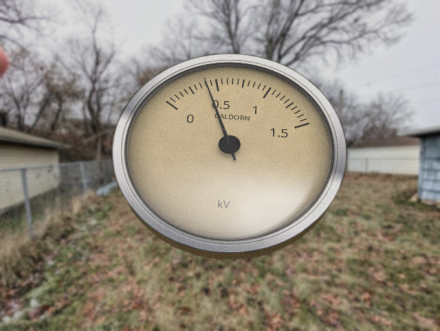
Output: **0.4** kV
